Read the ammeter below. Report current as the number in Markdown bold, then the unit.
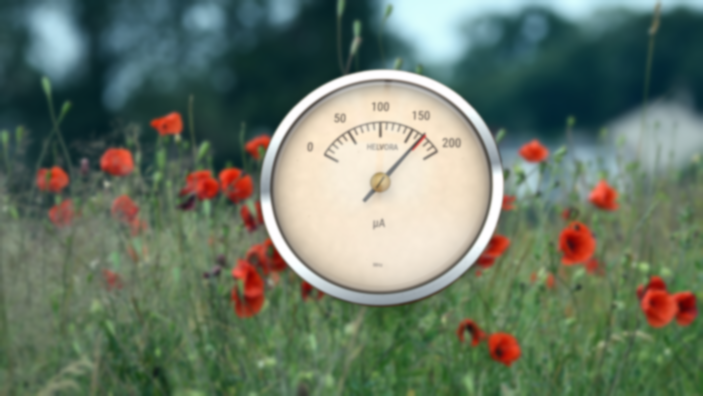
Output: **170** µA
